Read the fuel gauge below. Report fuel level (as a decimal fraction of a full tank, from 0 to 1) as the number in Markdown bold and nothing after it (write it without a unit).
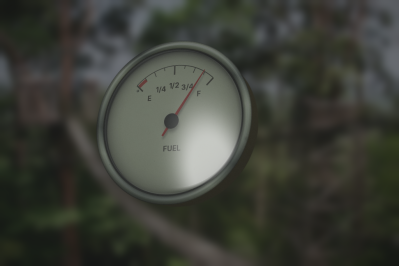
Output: **0.875**
